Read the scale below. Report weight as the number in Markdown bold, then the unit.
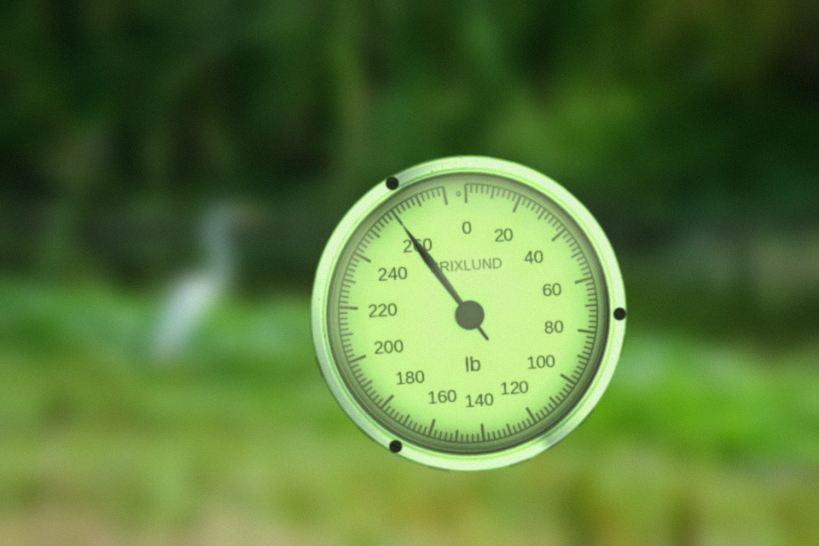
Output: **260** lb
